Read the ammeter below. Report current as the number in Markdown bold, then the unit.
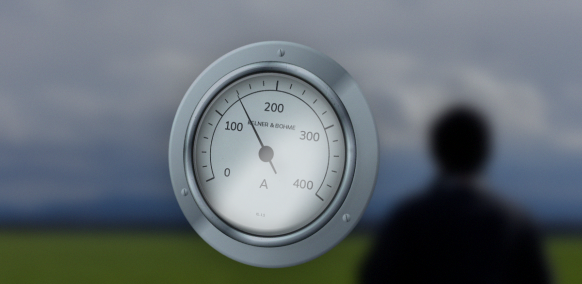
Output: **140** A
